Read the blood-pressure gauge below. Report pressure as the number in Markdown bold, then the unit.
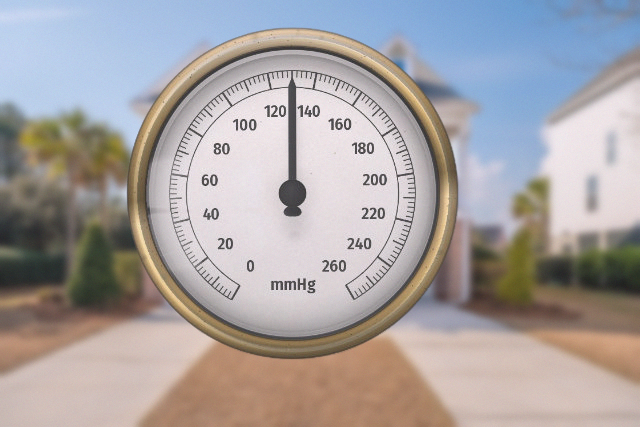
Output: **130** mmHg
